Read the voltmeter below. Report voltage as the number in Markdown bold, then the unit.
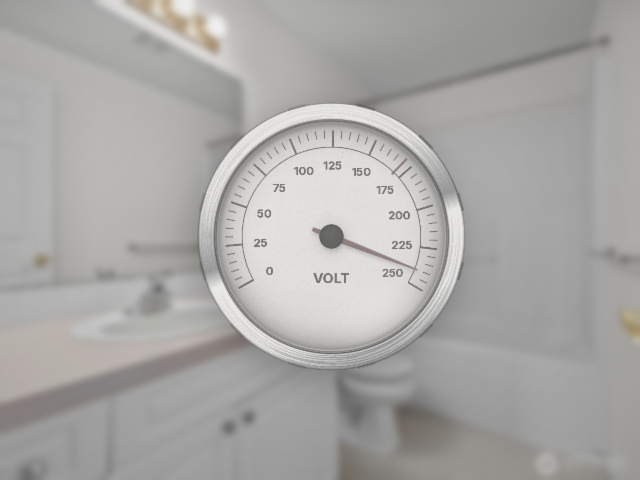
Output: **240** V
